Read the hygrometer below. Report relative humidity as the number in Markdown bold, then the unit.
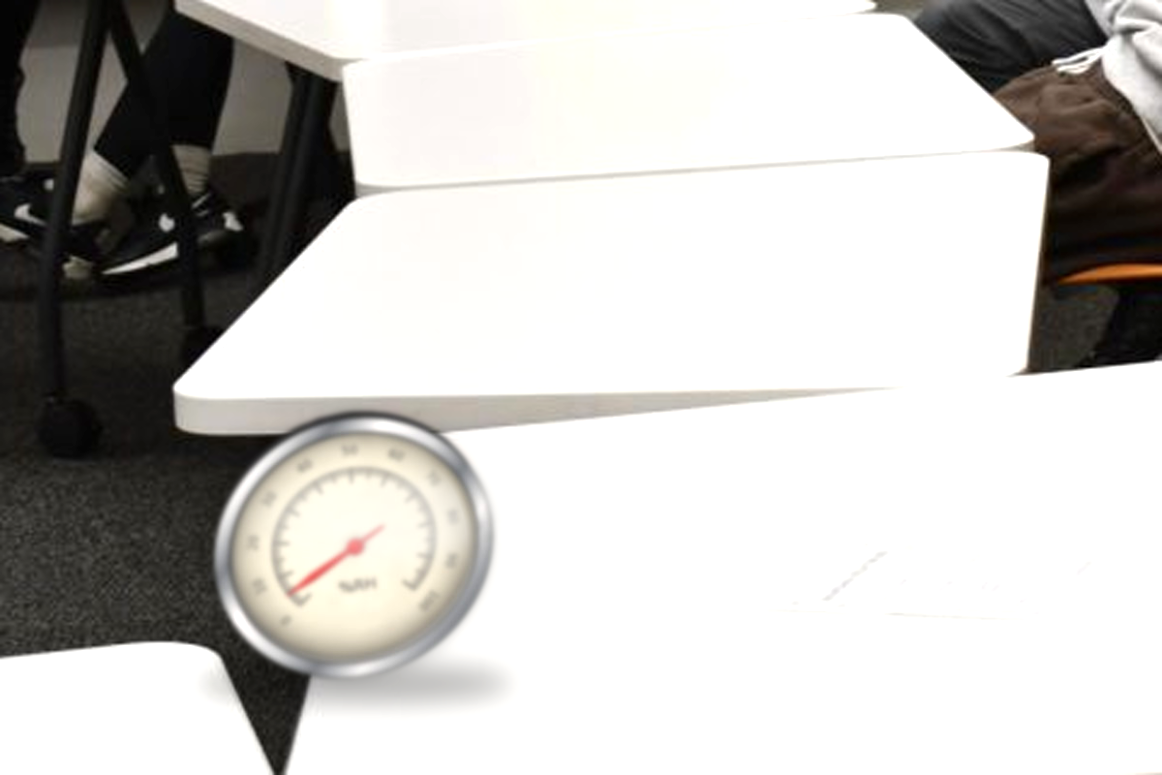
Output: **5** %
